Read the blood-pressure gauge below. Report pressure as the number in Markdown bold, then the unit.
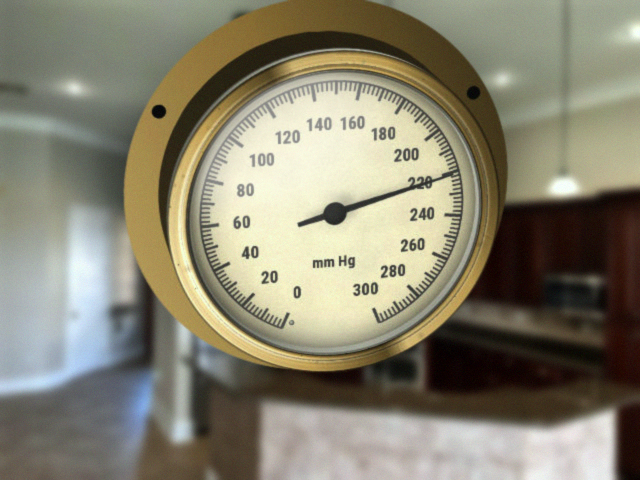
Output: **220** mmHg
